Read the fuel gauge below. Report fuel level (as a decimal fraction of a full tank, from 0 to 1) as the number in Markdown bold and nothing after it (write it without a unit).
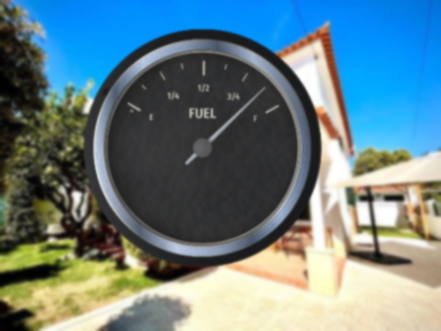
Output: **0.875**
